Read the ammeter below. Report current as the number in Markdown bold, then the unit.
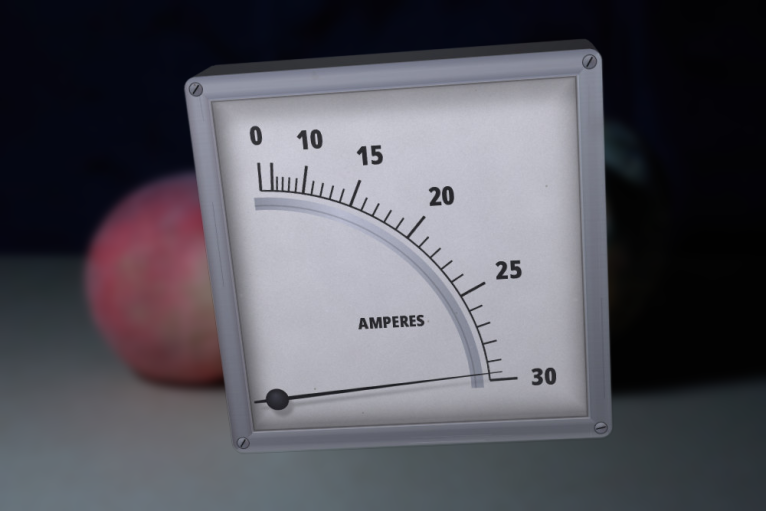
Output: **29.5** A
